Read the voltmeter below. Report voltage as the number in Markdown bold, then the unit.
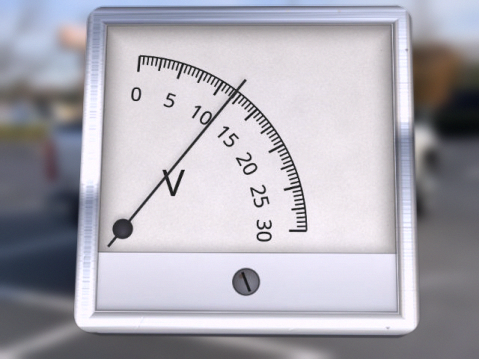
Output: **12** V
